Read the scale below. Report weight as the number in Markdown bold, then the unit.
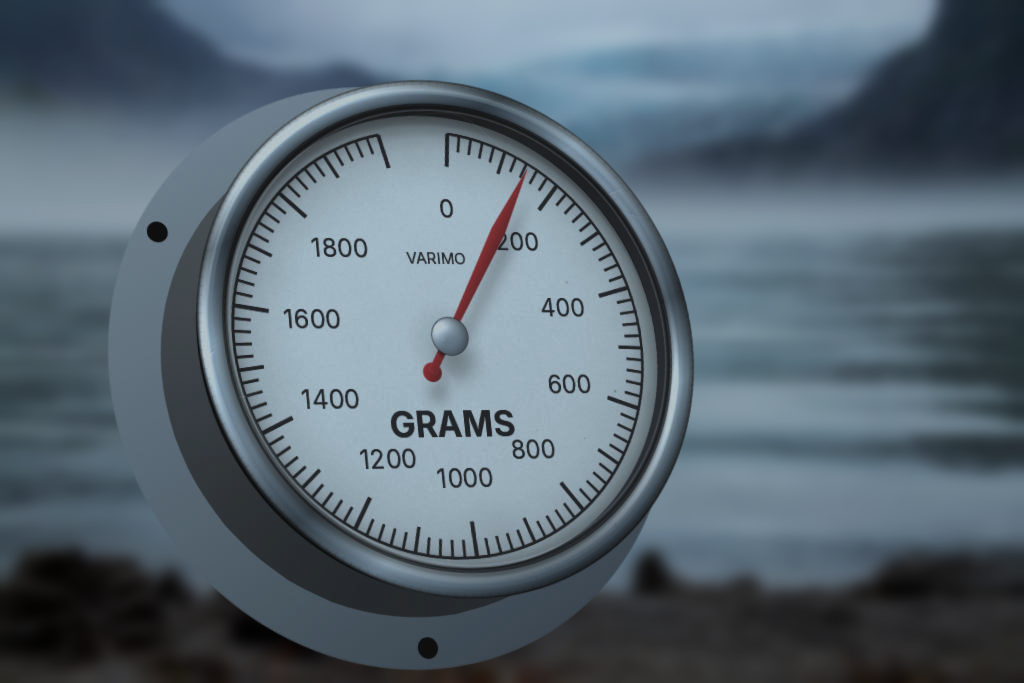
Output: **140** g
